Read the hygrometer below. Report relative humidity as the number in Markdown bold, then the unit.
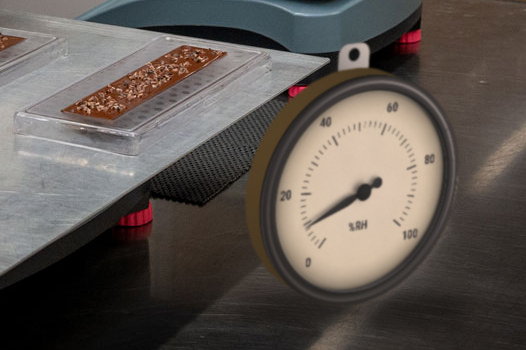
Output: **10** %
